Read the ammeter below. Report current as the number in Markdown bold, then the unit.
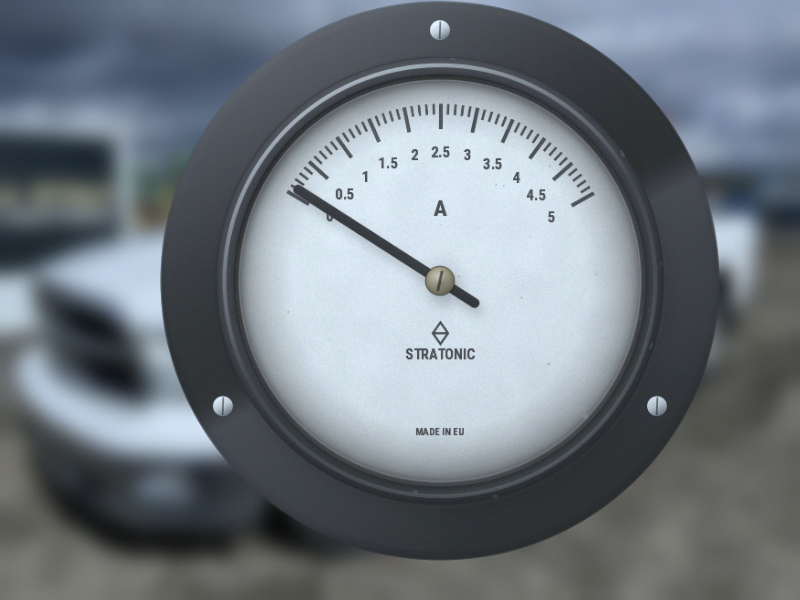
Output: **0.1** A
